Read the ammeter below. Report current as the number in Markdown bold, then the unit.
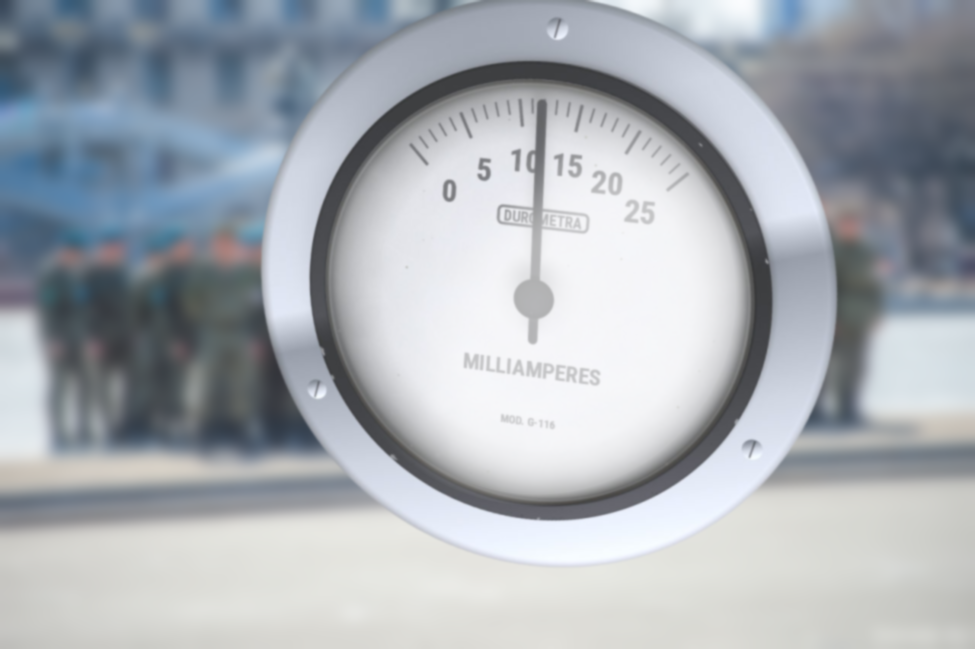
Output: **12** mA
